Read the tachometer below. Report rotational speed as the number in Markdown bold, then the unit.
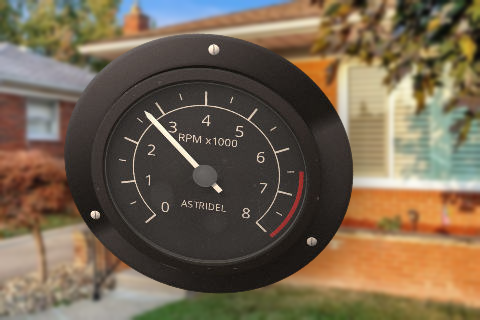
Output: **2750** rpm
